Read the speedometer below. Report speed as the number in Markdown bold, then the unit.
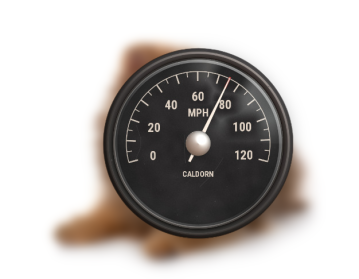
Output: **75** mph
